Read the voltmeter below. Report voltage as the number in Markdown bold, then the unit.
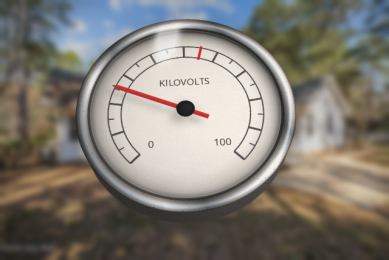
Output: **25** kV
